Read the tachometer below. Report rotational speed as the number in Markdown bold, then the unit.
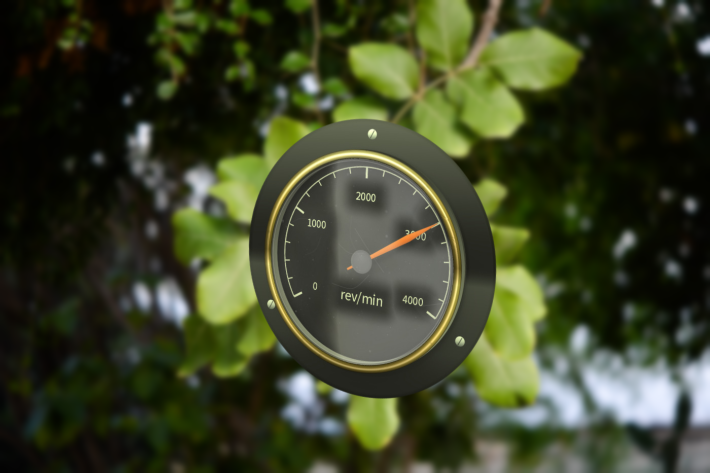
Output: **3000** rpm
